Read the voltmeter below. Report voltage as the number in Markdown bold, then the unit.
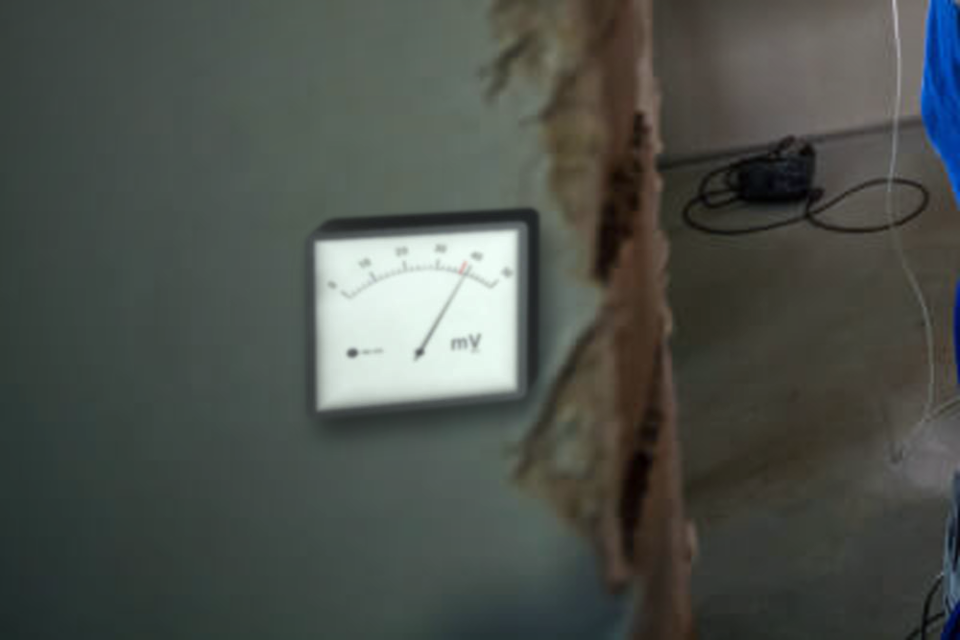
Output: **40** mV
